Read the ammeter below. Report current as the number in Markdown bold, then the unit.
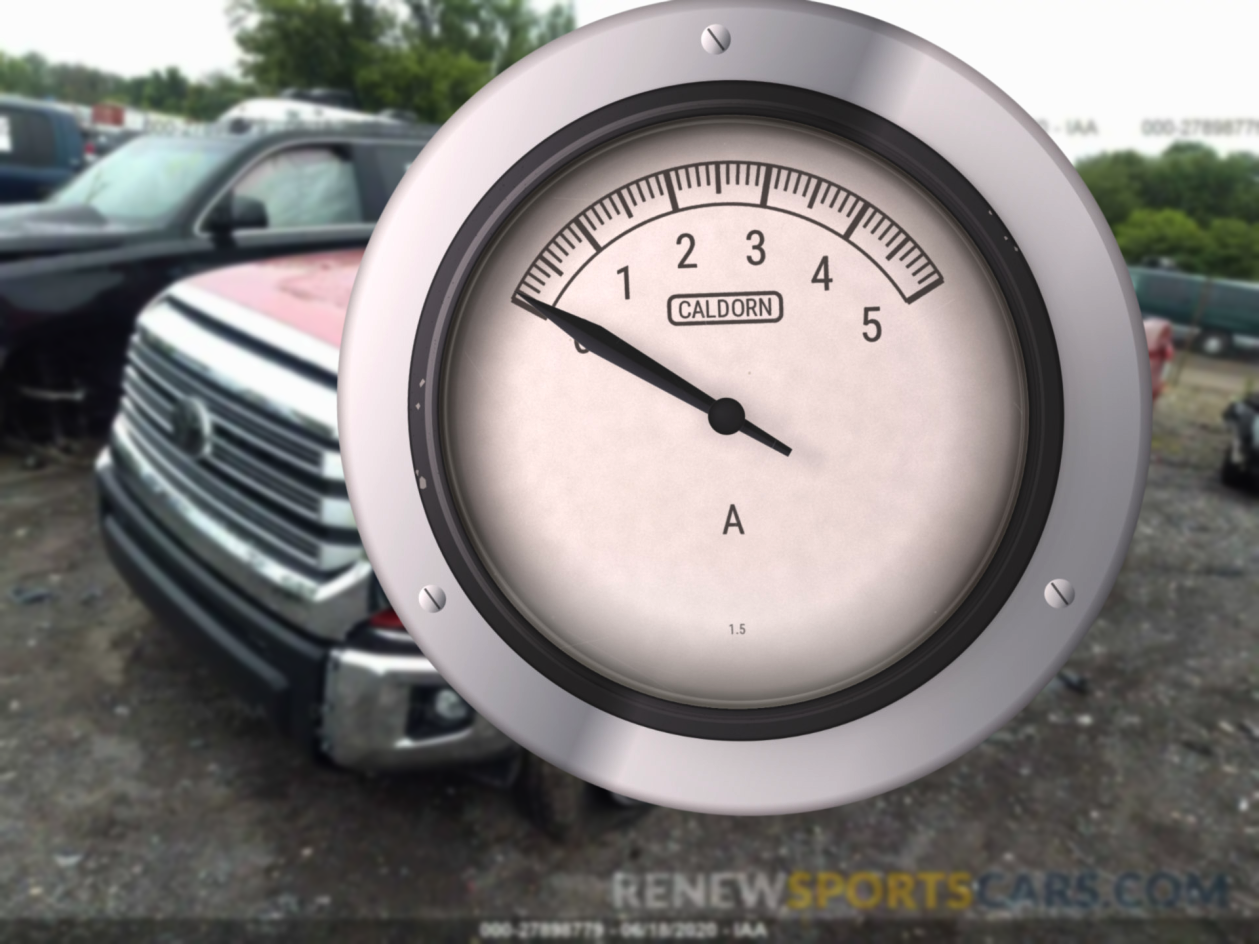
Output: **0.1** A
